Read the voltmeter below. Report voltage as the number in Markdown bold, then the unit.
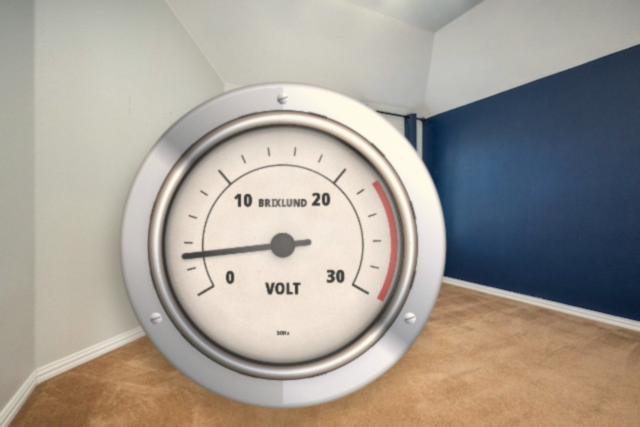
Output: **3** V
